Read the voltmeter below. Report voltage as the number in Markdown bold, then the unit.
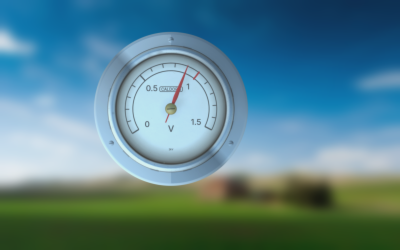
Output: **0.9** V
